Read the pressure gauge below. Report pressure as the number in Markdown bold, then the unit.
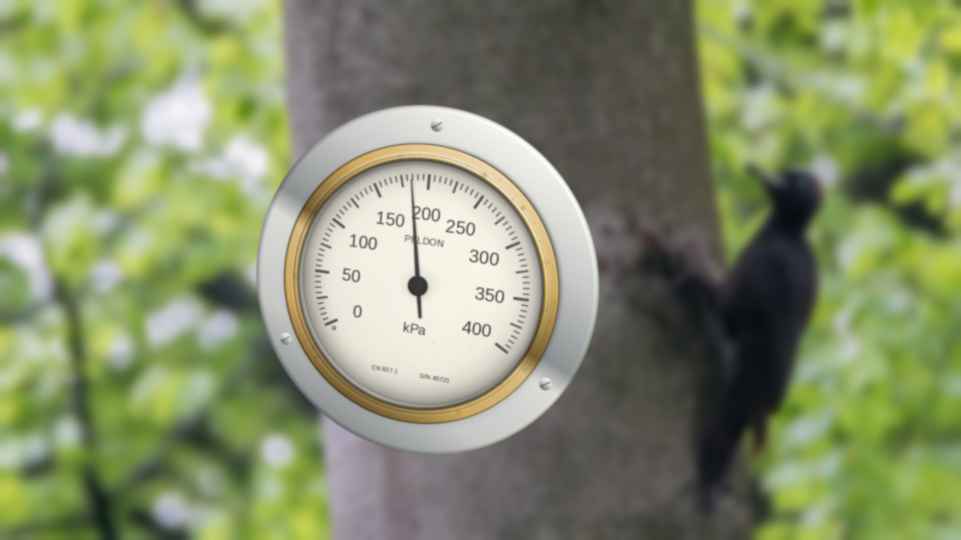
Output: **185** kPa
